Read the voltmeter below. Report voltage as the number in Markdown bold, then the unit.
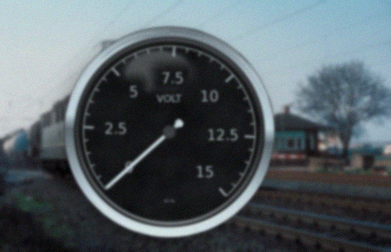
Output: **0** V
